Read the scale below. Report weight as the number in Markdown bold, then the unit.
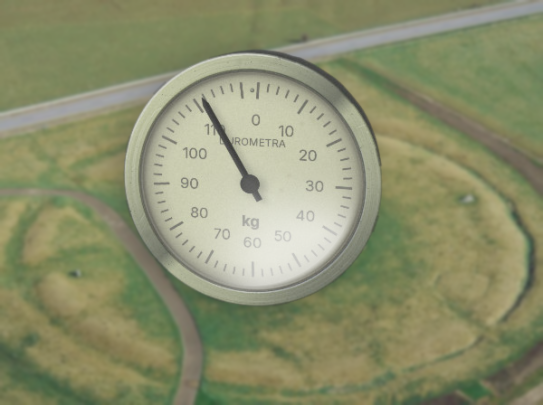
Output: **112** kg
